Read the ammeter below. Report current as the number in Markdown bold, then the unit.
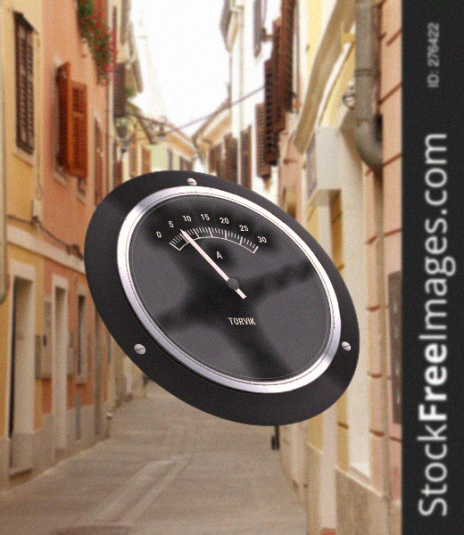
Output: **5** A
